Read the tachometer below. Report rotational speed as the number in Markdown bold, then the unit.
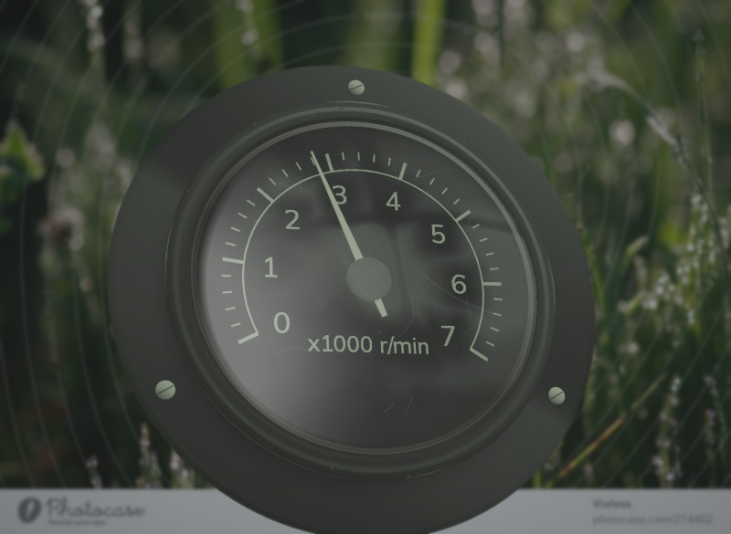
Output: **2800** rpm
